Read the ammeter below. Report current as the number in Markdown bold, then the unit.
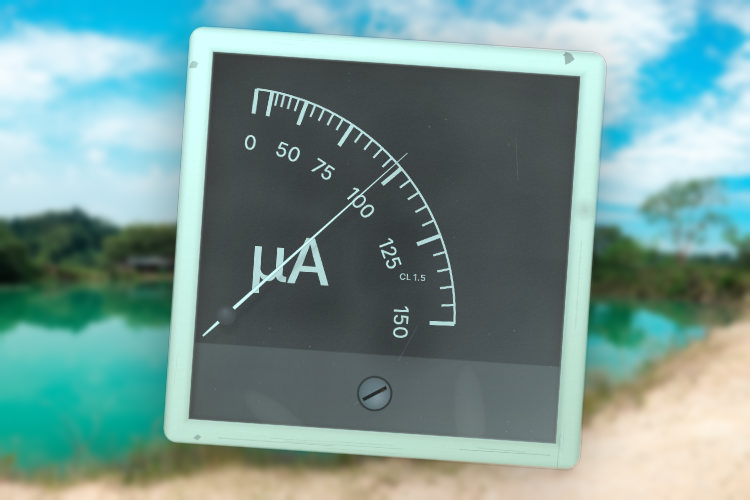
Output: **97.5** µA
